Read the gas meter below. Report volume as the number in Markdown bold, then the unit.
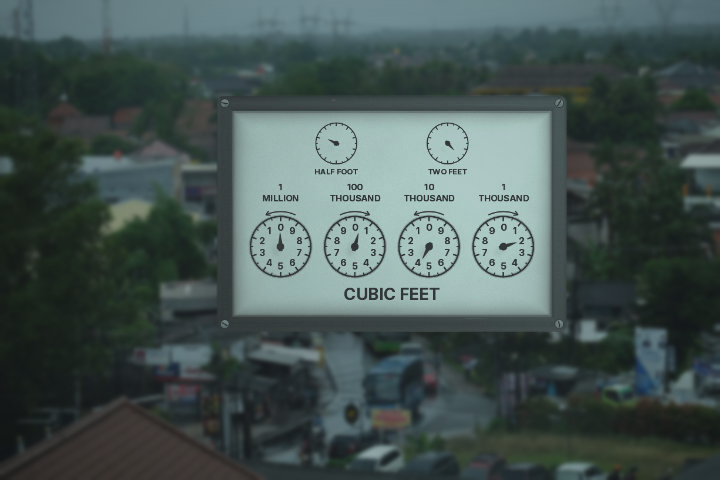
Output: **4200** ft³
